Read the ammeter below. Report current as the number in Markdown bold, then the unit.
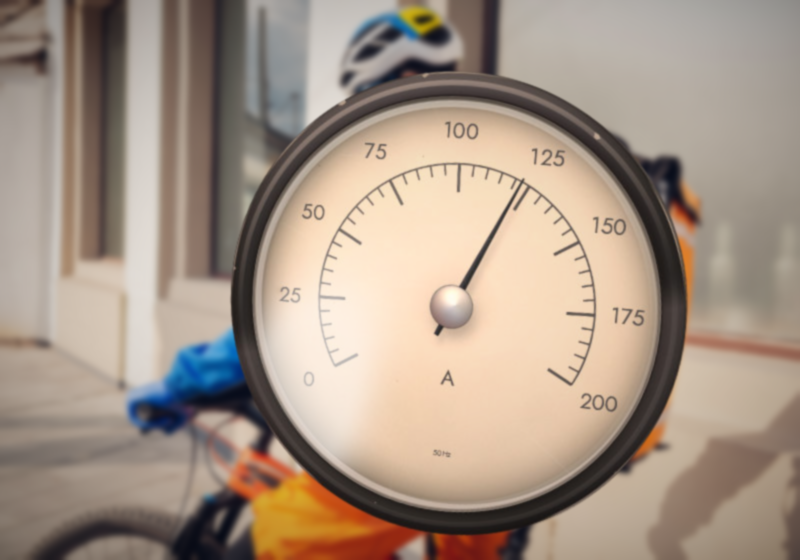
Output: **122.5** A
